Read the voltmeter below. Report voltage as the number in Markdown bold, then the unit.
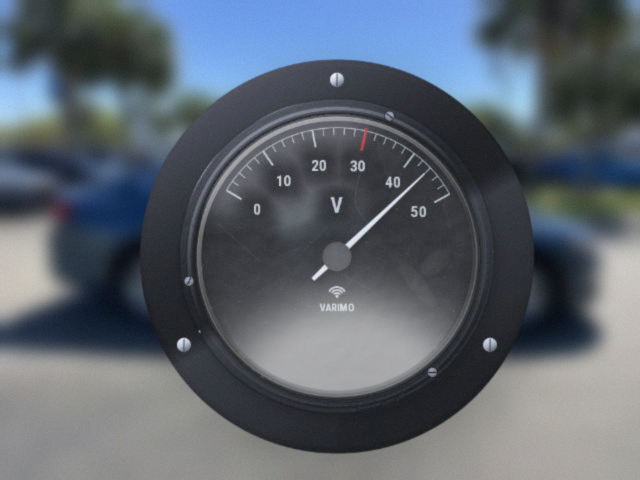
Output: **44** V
